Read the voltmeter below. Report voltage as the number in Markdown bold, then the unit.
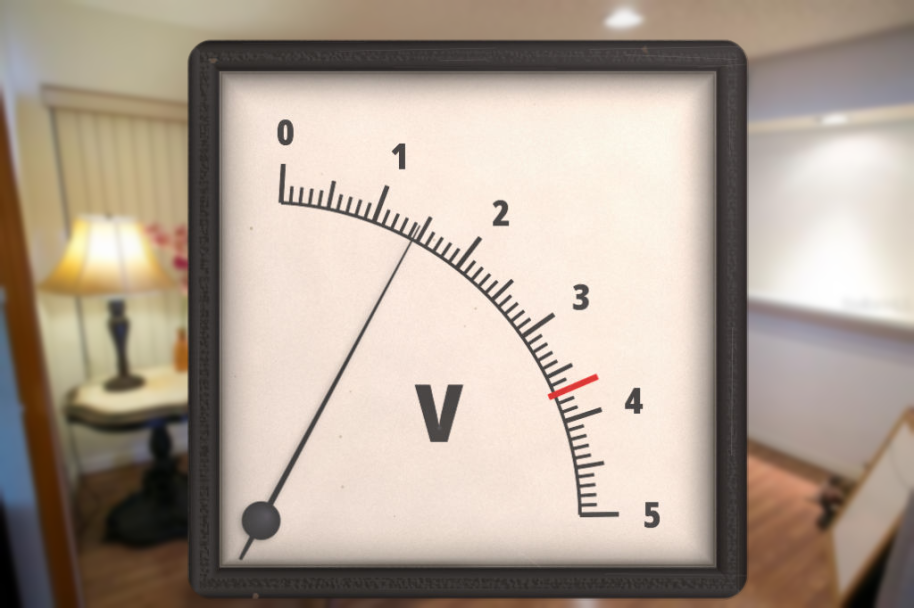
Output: **1.45** V
